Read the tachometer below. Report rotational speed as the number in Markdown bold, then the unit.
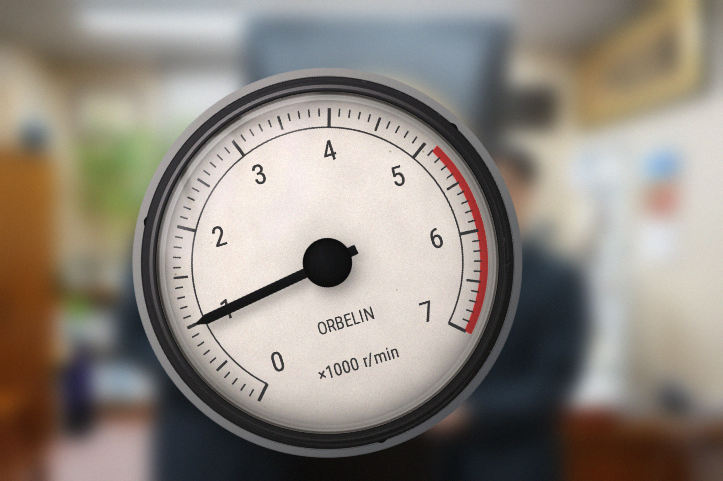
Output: **1000** rpm
